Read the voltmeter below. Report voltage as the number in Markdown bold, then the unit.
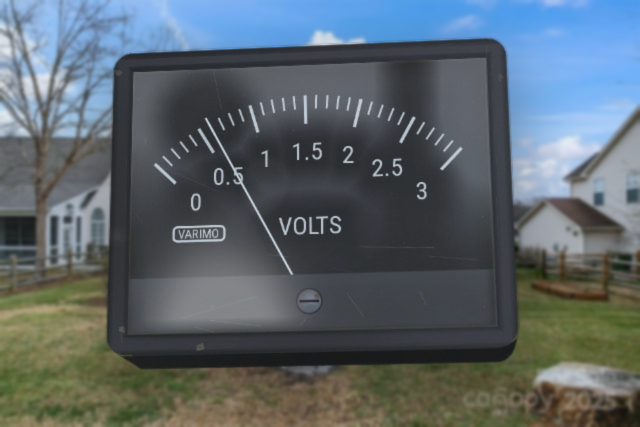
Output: **0.6** V
